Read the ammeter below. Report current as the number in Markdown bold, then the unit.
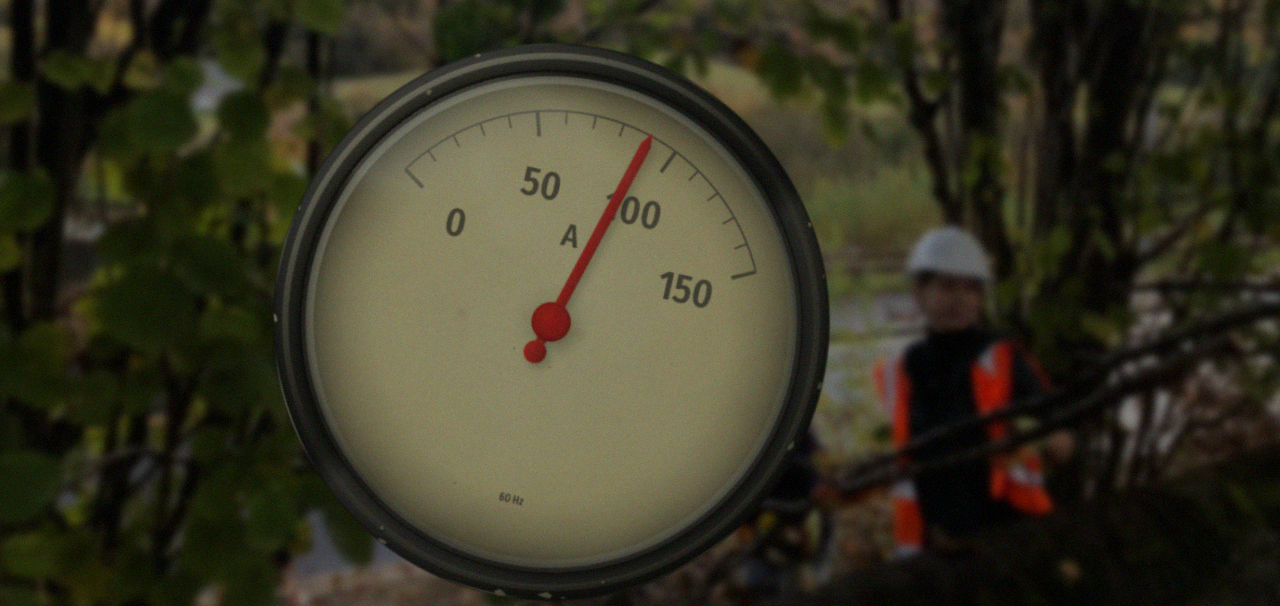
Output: **90** A
